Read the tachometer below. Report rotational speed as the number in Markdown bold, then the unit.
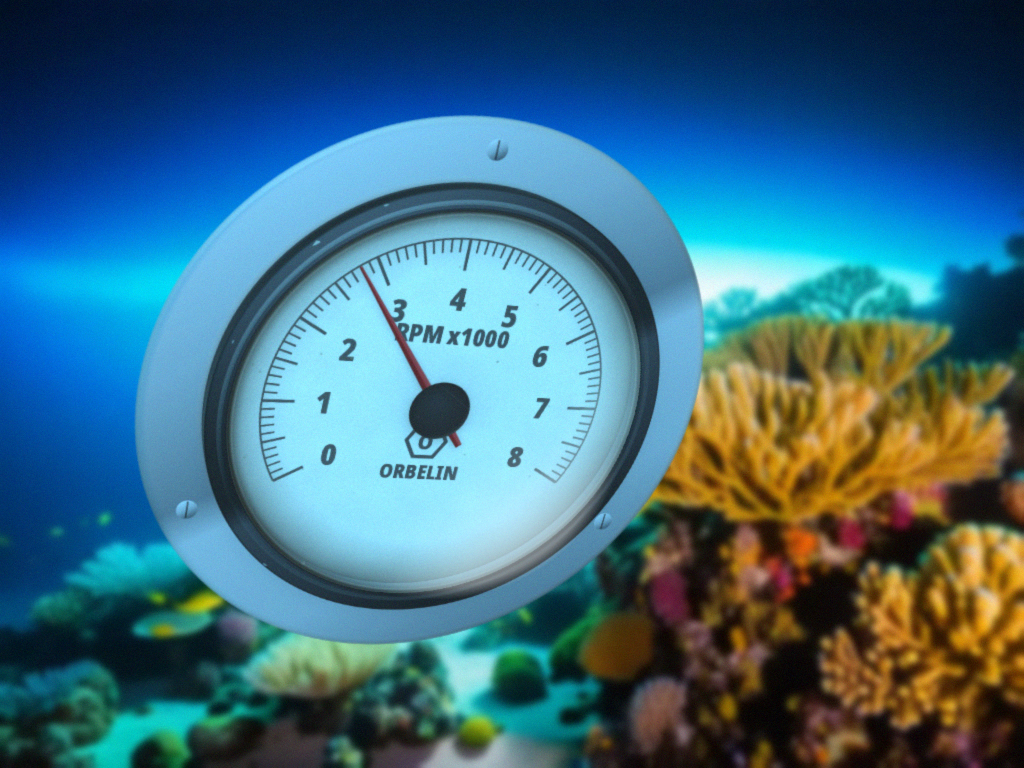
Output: **2800** rpm
